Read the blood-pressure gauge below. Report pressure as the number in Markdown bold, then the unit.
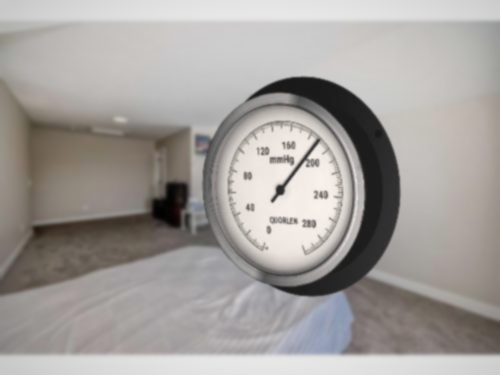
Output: **190** mmHg
